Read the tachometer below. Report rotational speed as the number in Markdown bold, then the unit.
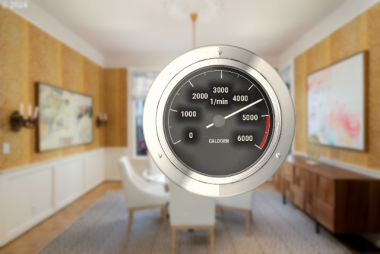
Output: **4500** rpm
